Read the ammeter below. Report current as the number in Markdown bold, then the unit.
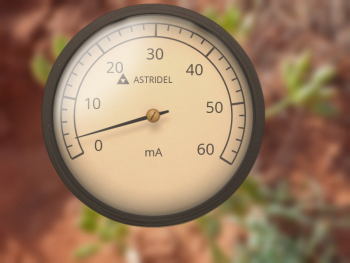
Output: **3** mA
